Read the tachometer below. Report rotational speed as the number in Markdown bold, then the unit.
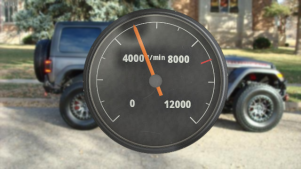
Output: **5000** rpm
